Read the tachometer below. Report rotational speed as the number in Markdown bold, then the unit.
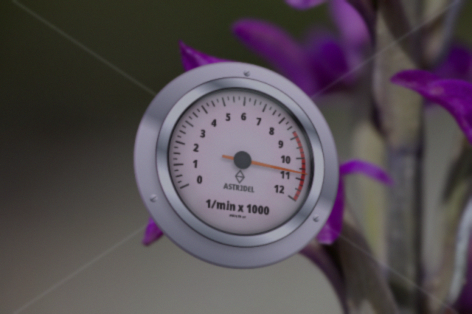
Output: **10750** rpm
